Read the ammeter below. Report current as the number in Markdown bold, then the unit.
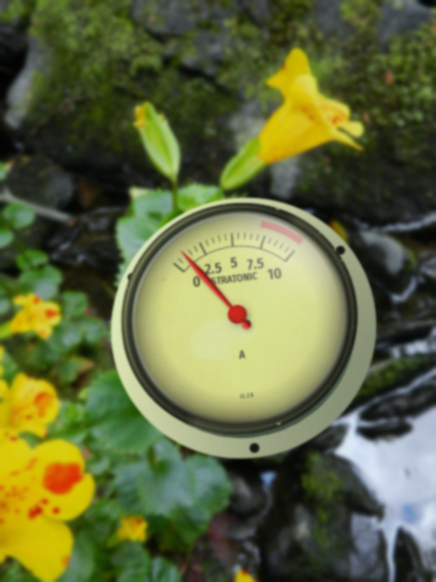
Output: **1** A
